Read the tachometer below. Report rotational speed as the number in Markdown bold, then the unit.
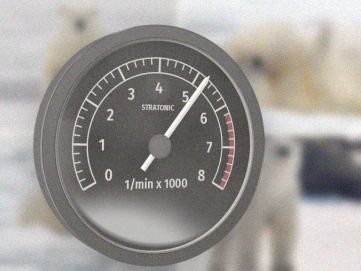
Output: **5200** rpm
